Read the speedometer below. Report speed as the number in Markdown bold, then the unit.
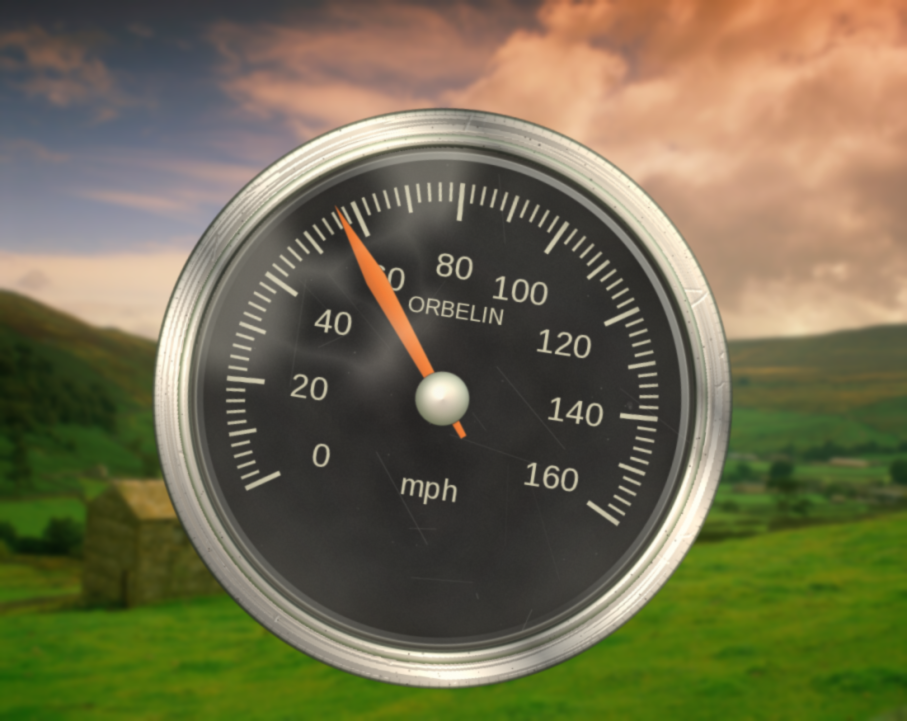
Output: **57** mph
